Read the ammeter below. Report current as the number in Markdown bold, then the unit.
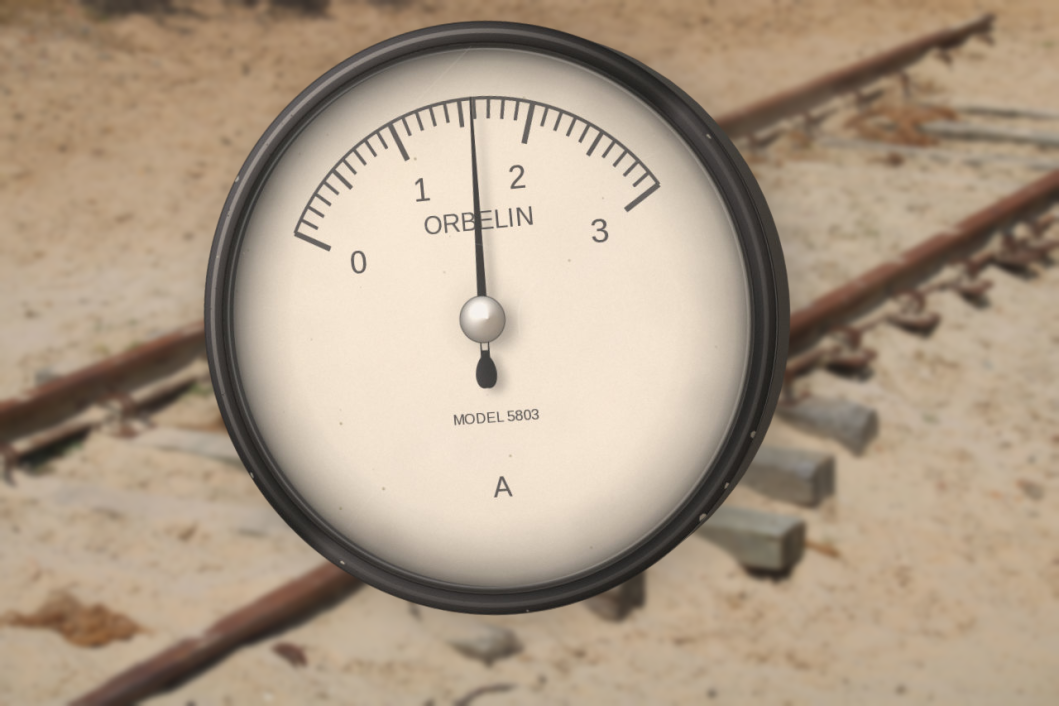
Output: **1.6** A
